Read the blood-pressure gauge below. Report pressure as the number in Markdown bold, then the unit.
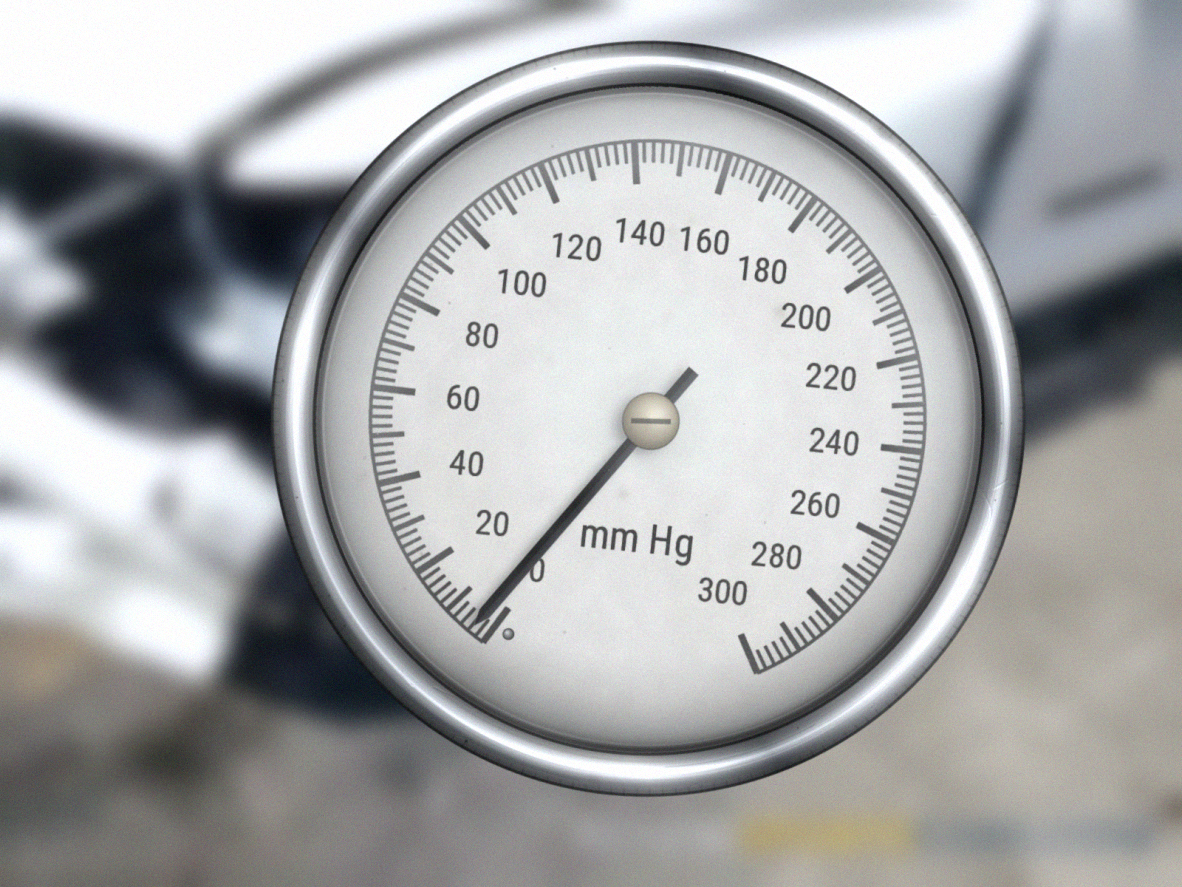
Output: **4** mmHg
